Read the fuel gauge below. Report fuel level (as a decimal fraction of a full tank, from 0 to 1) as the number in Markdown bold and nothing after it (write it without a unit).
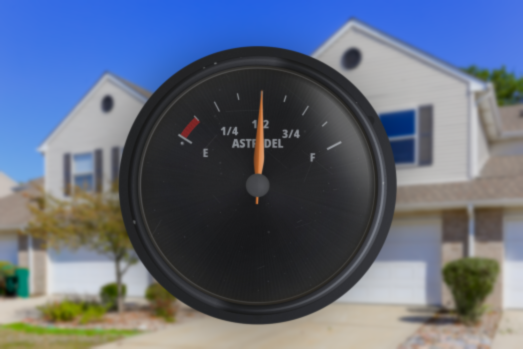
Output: **0.5**
